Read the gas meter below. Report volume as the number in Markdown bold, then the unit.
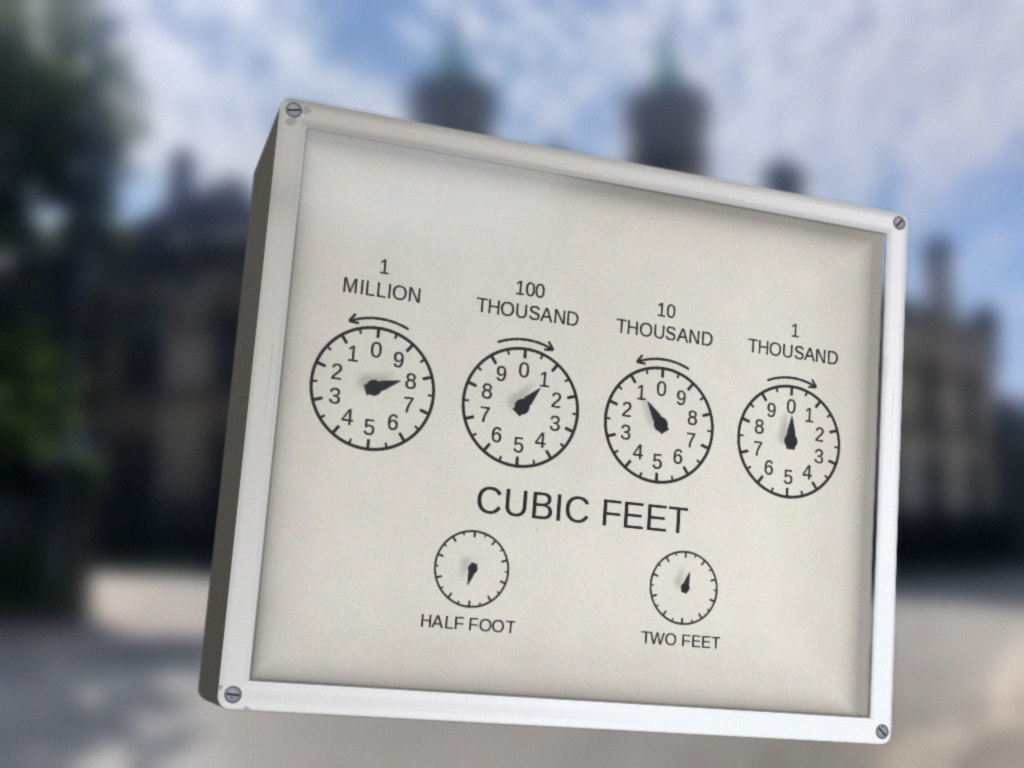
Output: **811000** ft³
